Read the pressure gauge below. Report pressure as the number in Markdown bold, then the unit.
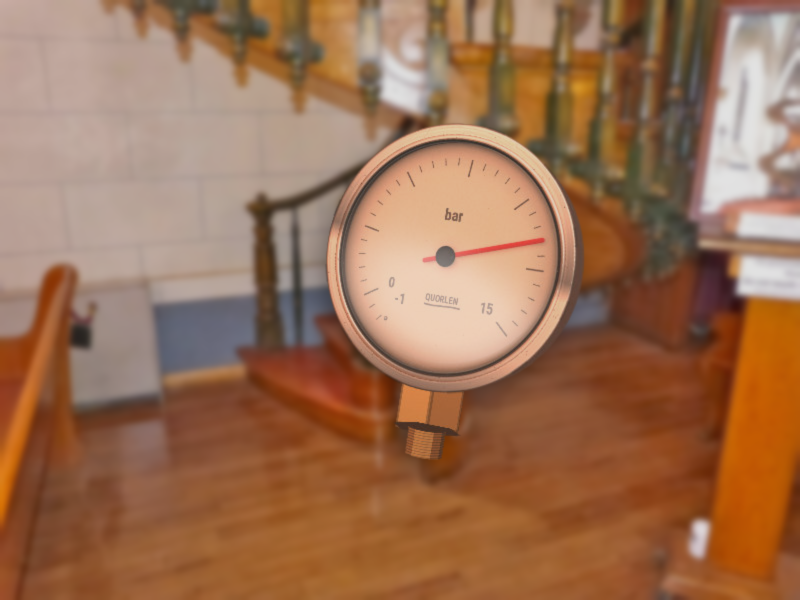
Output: **11.5** bar
